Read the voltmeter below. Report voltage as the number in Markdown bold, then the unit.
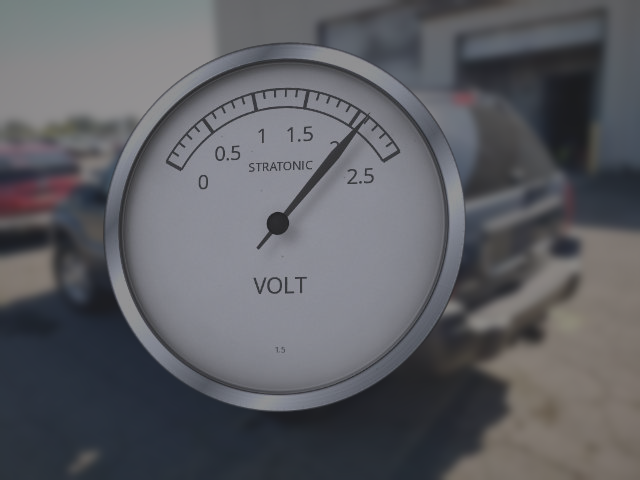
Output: **2.1** V
